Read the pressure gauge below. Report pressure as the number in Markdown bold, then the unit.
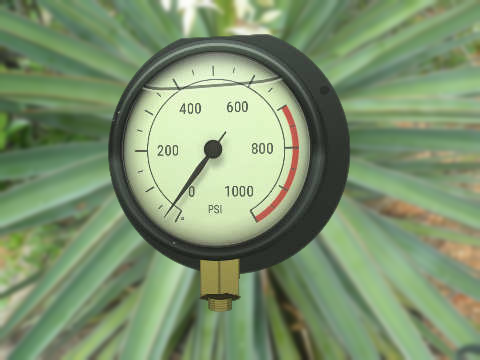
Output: **25** psi
